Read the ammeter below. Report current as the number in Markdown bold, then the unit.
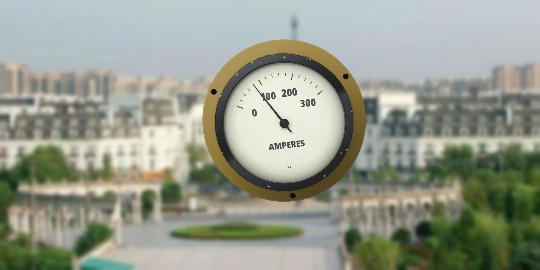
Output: **80** A
